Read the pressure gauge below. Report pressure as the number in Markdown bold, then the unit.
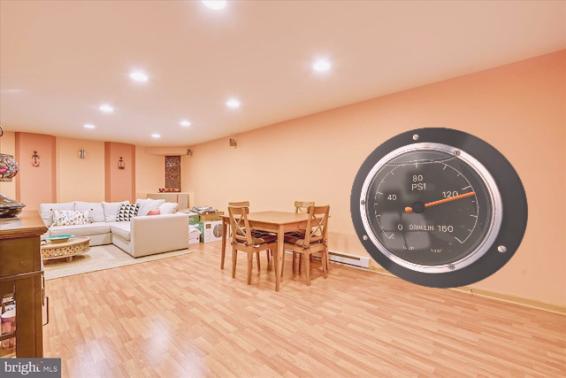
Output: **125** psi
